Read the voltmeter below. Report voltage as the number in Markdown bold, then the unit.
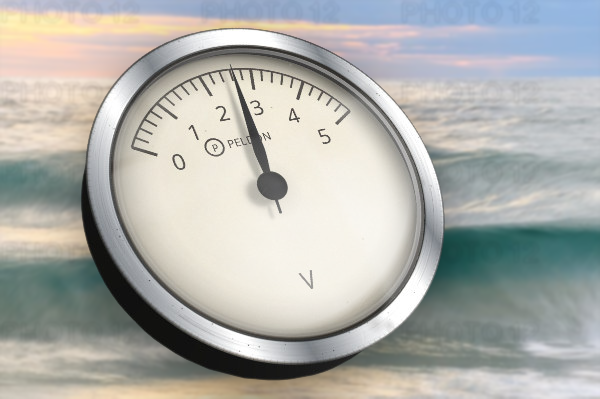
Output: **2.6** V
